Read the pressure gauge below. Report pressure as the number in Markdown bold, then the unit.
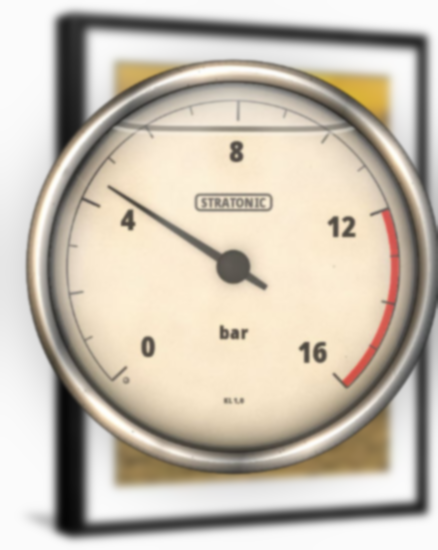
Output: **4.5** bar
